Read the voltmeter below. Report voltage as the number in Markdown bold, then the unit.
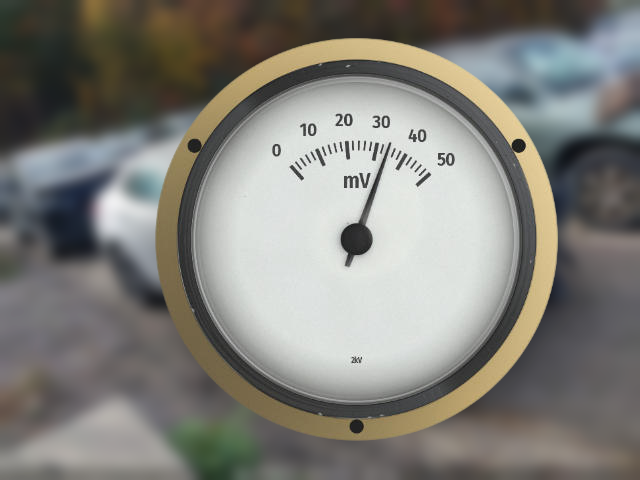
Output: **34** mV
